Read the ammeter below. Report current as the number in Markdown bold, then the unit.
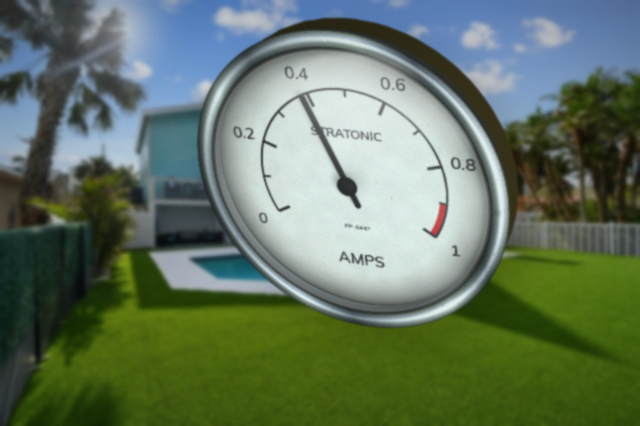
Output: **0.4** A
